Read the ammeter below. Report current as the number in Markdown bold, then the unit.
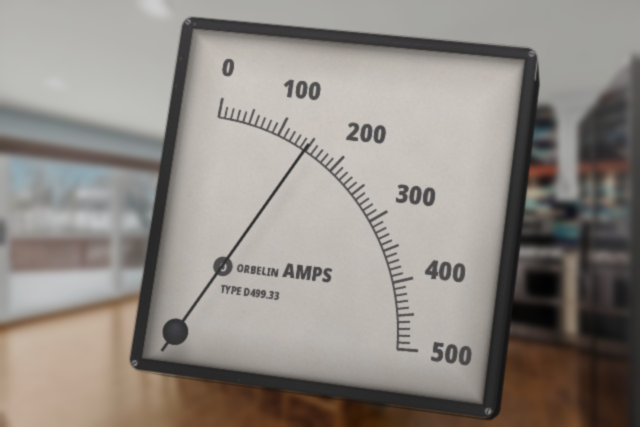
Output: **150** A
